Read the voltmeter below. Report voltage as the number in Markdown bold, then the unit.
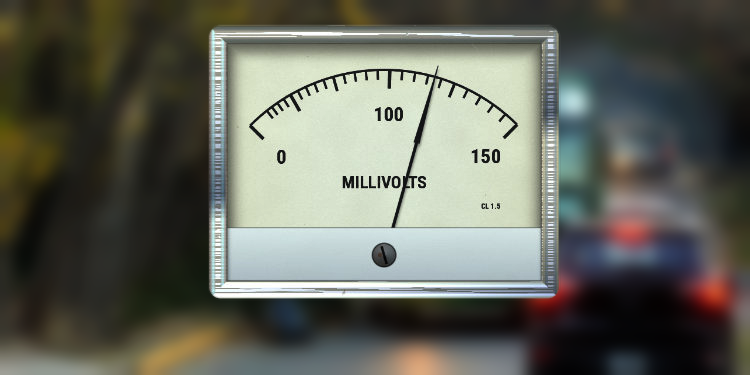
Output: **117.5** mV
